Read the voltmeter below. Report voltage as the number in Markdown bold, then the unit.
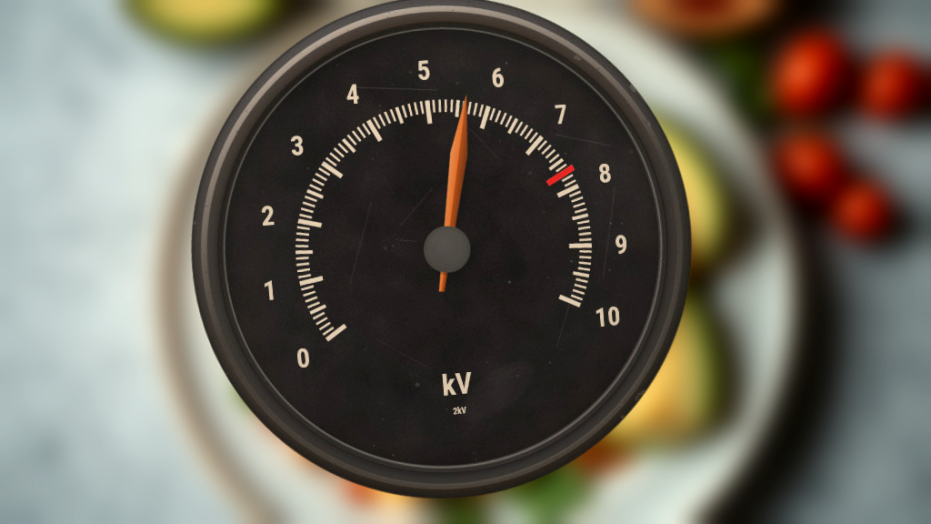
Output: **5.6** kV
